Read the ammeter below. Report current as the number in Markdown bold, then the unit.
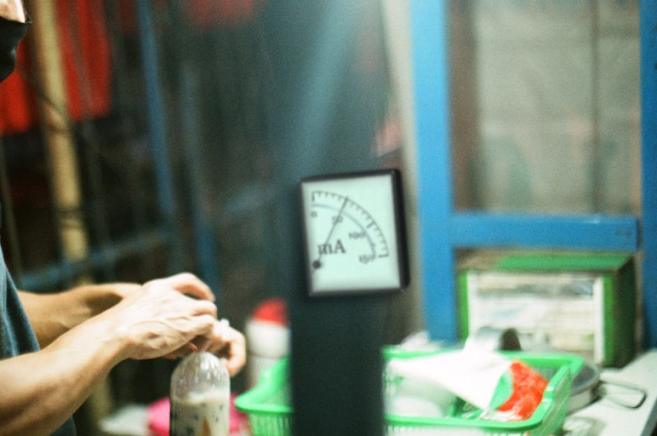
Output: **50** mA
